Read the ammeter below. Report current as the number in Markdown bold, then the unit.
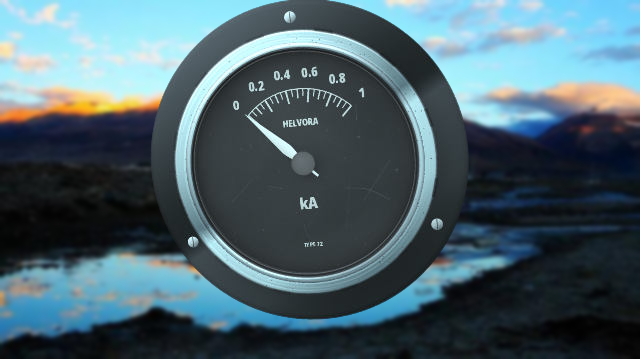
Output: **0** kA
